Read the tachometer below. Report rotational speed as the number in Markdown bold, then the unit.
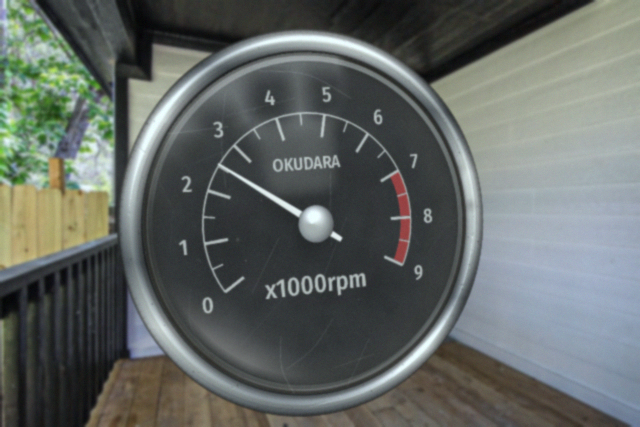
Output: **2500** rpm
